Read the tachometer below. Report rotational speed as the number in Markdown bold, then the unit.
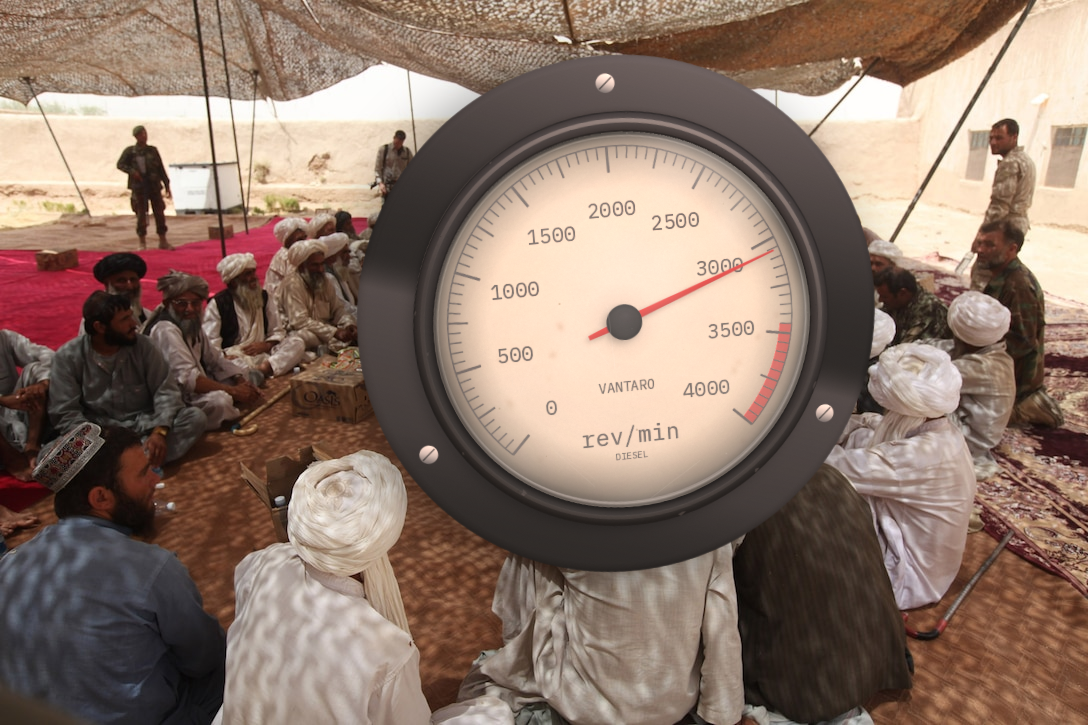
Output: **3050** rpm
